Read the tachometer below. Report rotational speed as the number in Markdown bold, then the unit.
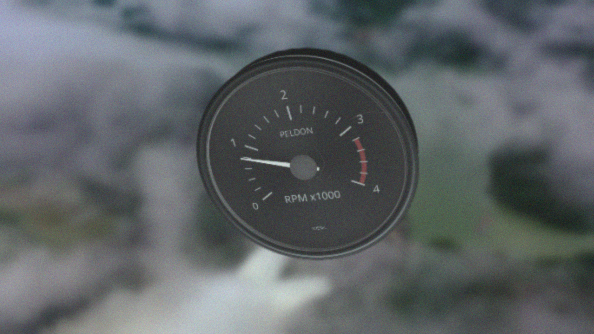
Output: **800** rpm
